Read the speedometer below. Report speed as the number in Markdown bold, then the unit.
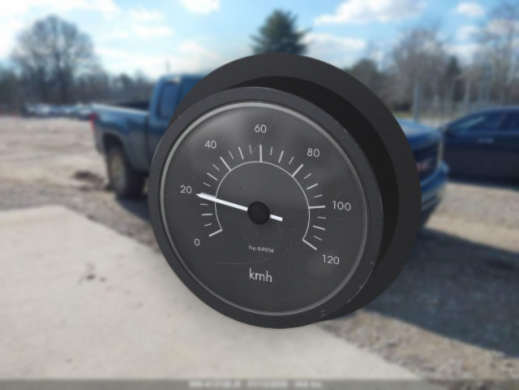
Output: **20** km/h
